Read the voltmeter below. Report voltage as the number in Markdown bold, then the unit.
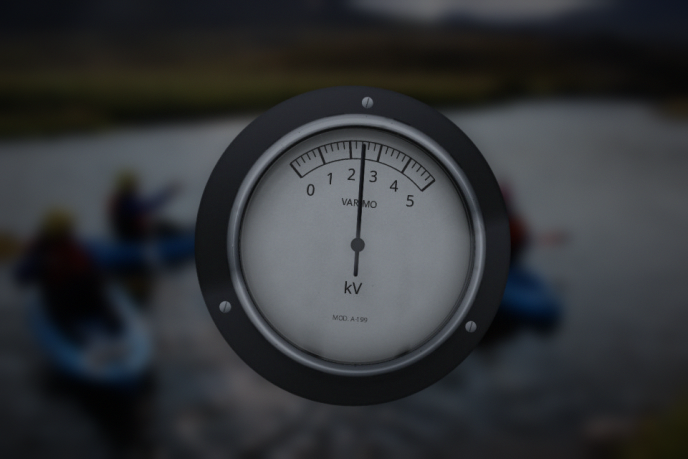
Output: **2.4** kV
